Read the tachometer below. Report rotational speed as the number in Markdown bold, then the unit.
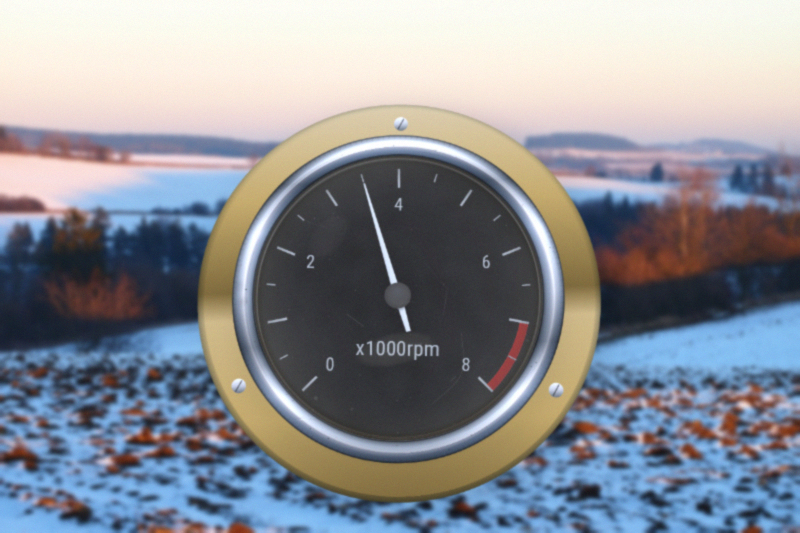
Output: **3500** rpm
